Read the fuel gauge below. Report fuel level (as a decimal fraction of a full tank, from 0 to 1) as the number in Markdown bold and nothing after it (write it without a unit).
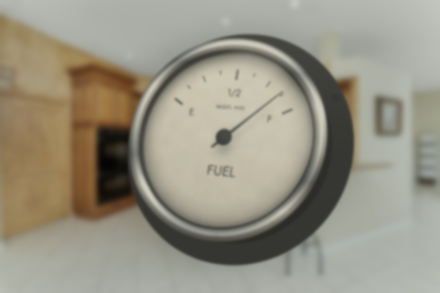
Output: **0.875**
